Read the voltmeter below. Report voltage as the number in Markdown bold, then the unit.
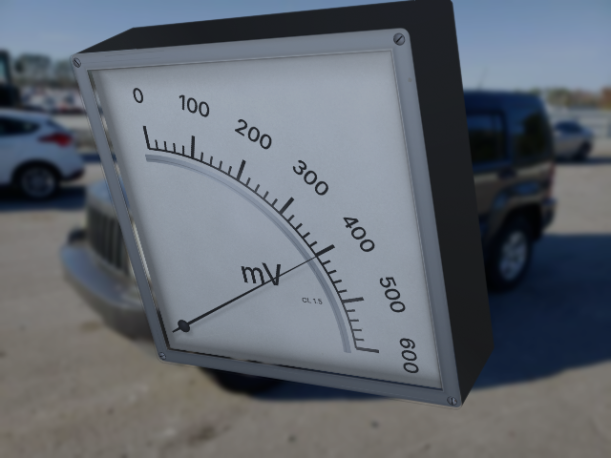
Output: **400** mV
